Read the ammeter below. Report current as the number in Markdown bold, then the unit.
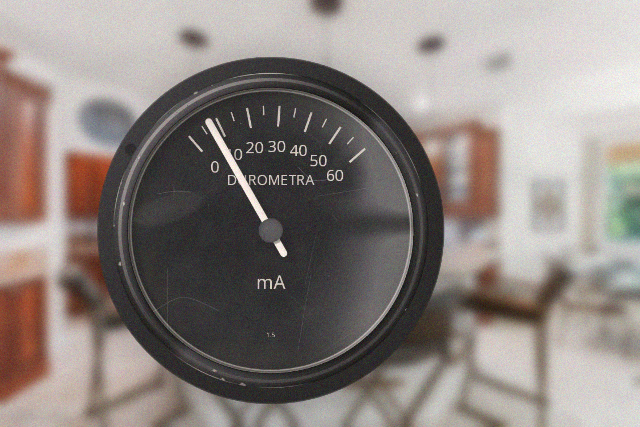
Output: **7.5** mA
